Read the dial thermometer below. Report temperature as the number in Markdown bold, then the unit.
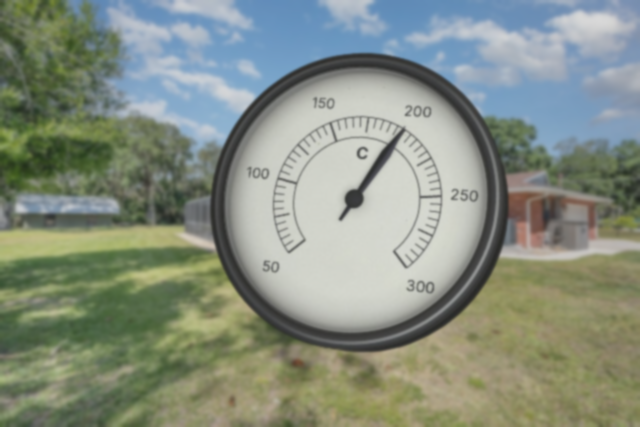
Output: **200** °C
